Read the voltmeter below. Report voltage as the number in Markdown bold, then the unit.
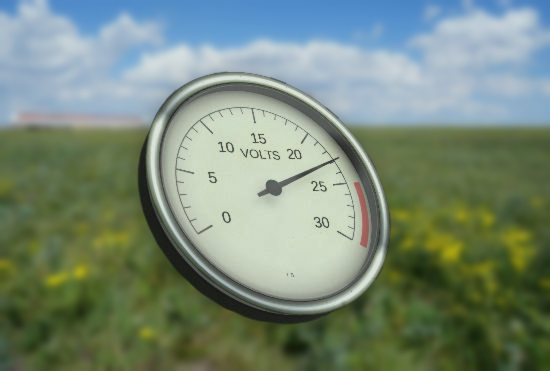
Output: **23** V
